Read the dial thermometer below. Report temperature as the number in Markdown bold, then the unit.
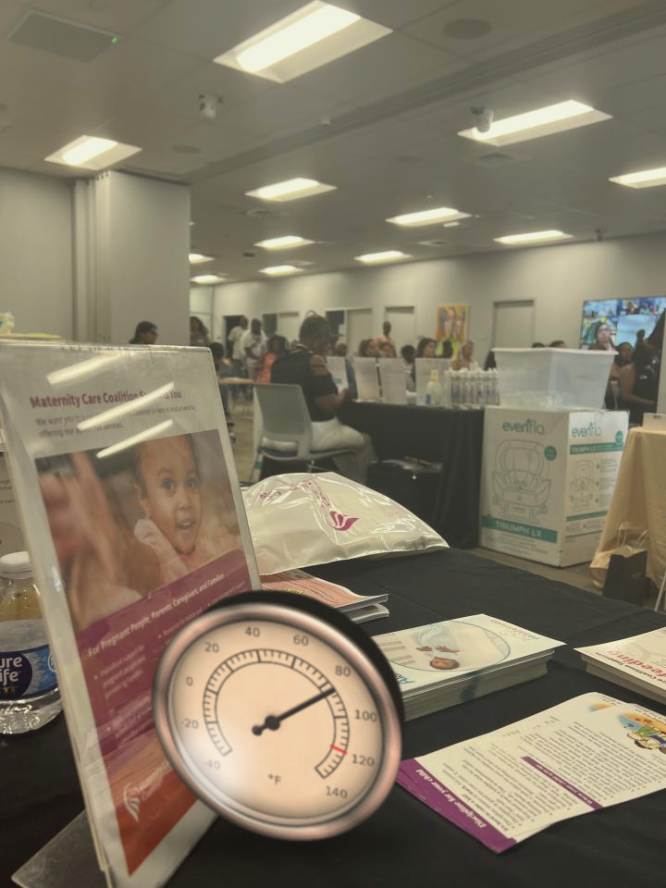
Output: **84** °F
